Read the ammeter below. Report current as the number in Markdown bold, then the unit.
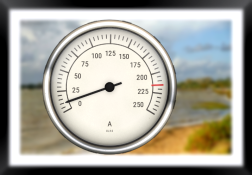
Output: **10** A
